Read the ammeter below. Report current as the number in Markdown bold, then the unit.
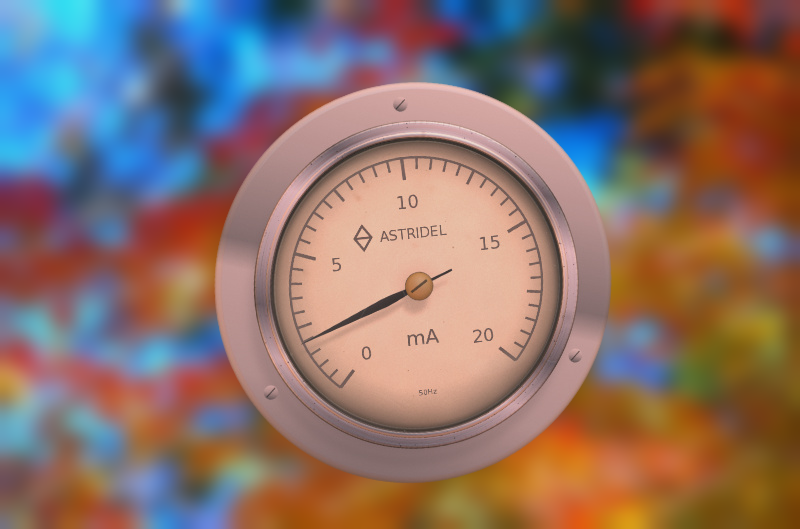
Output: **2** mA
